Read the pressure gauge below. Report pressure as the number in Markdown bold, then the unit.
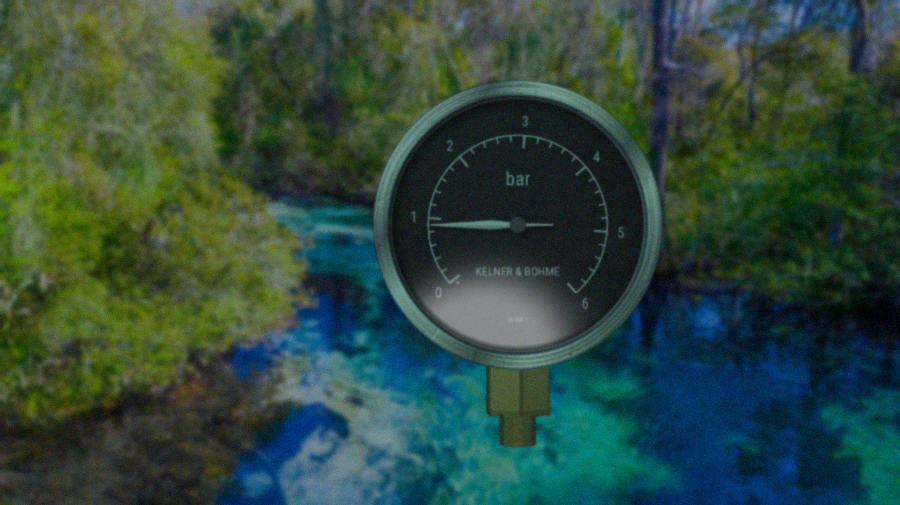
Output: **0.9** bar
